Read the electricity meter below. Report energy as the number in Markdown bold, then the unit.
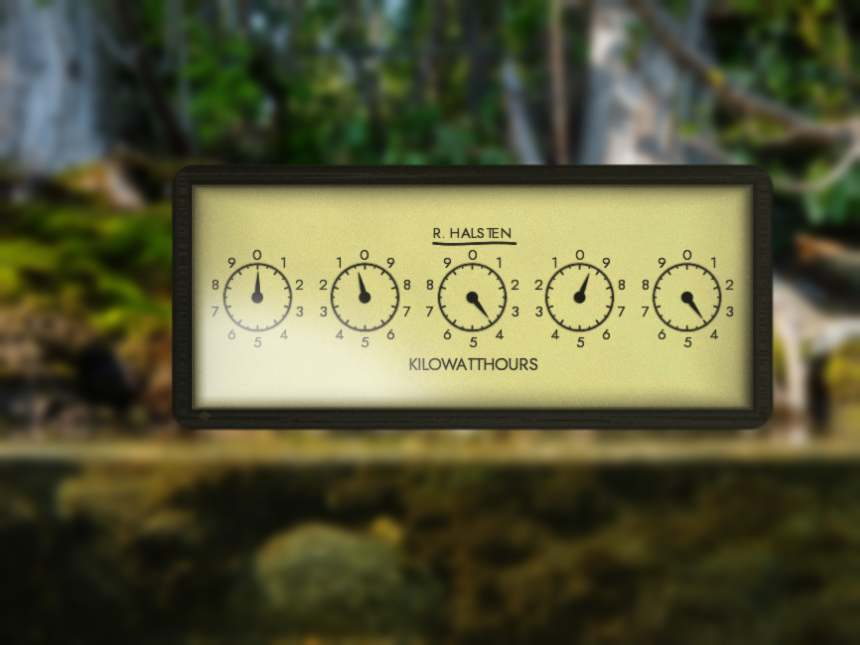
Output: **394** kWh
